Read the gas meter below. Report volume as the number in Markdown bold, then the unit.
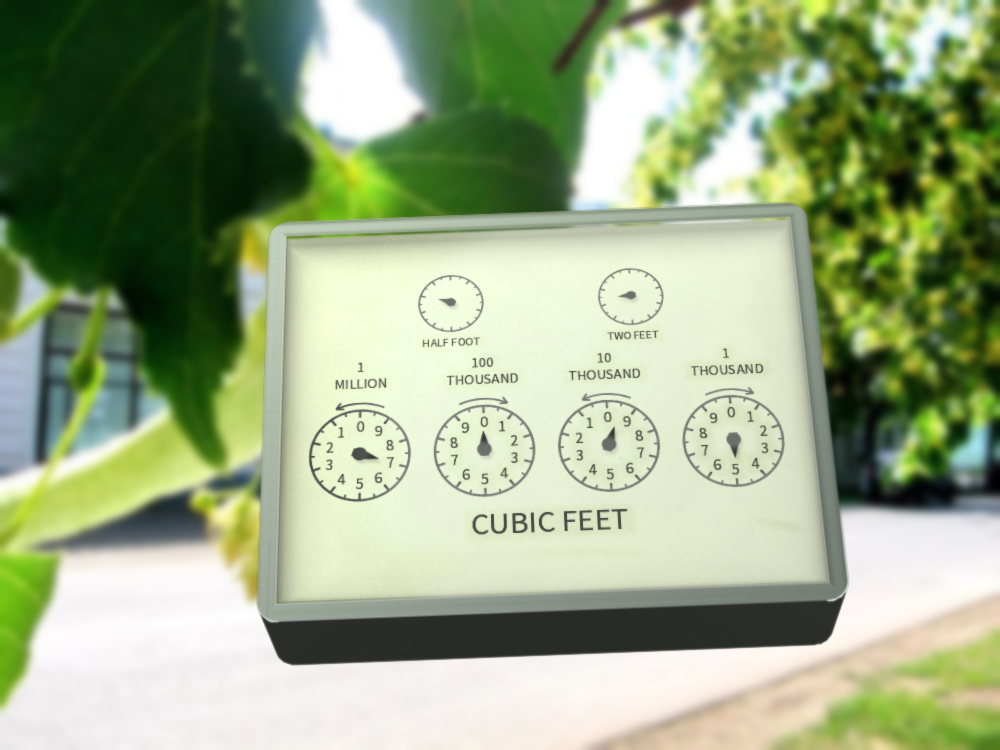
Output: **699500** ft³
